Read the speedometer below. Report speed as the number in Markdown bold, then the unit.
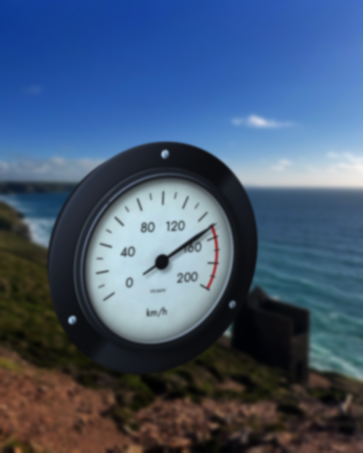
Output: **150** km/h
